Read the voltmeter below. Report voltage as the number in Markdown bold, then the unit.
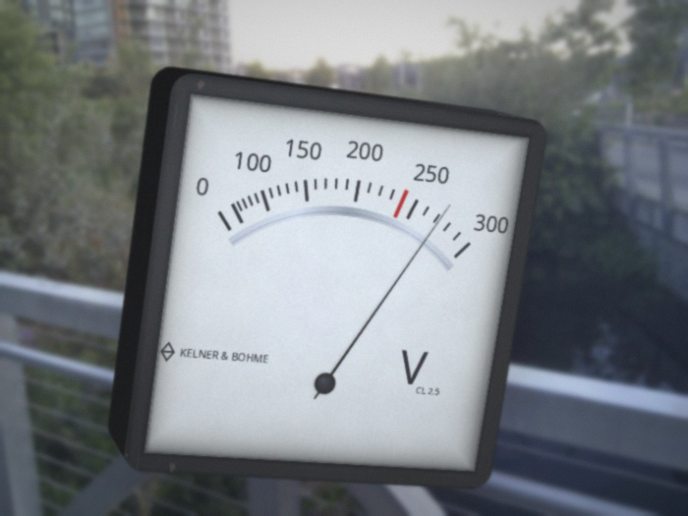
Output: **270** V
